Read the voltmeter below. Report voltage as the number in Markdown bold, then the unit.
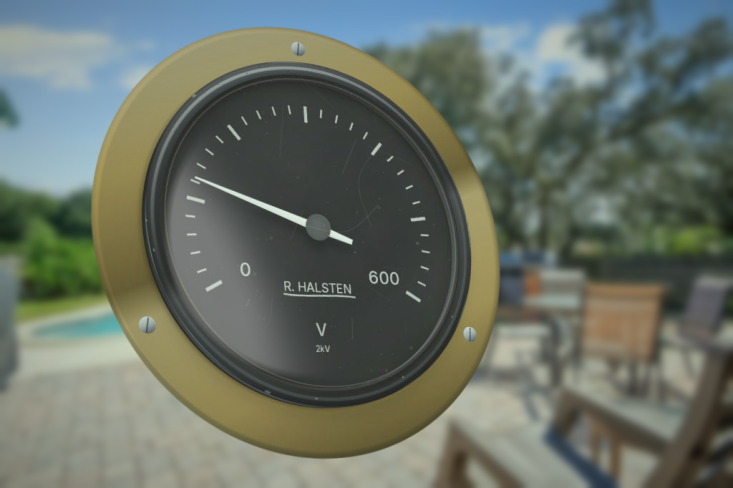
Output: **120** V
